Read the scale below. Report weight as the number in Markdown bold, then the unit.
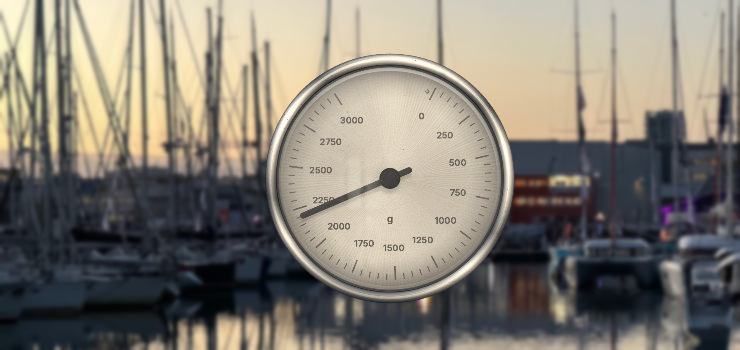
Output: **2200** g
